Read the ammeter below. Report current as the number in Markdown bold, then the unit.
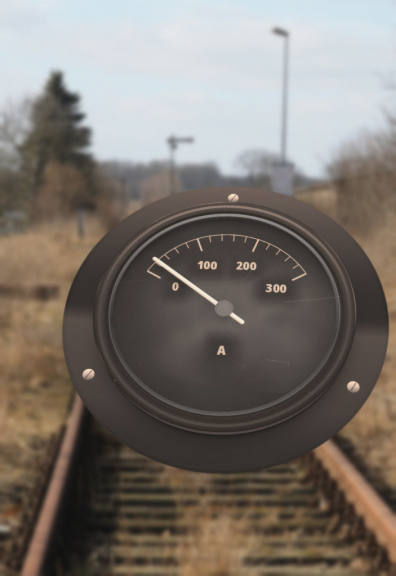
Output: **20** A
